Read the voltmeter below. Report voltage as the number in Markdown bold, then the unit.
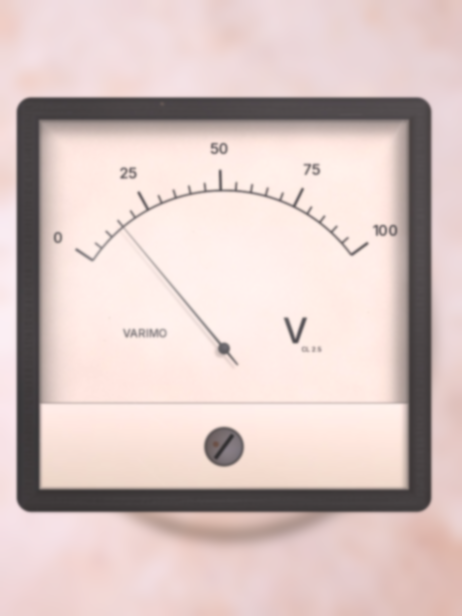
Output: **15** V
